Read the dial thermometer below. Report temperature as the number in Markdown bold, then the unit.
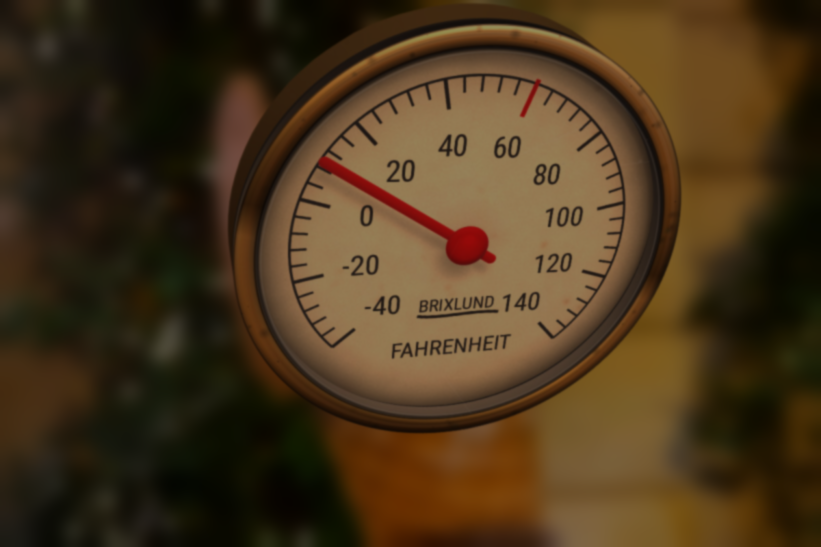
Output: **10** °F
